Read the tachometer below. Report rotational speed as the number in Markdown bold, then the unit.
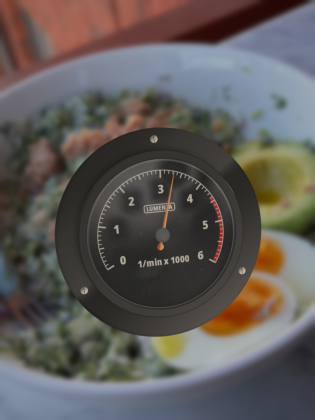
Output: **3300** rpm
